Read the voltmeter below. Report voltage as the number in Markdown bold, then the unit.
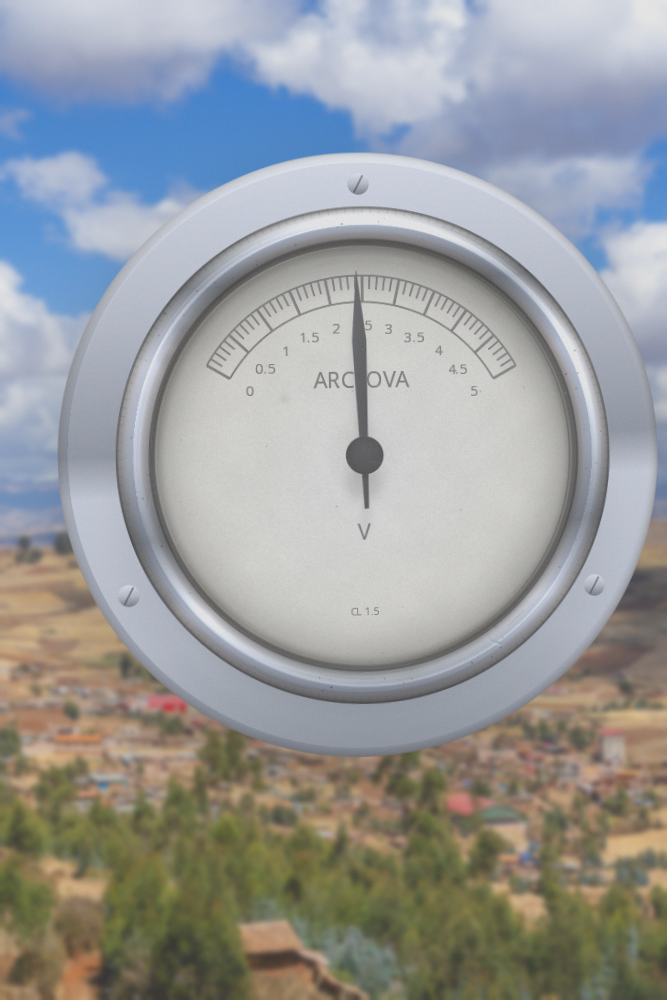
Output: **2.4** V
